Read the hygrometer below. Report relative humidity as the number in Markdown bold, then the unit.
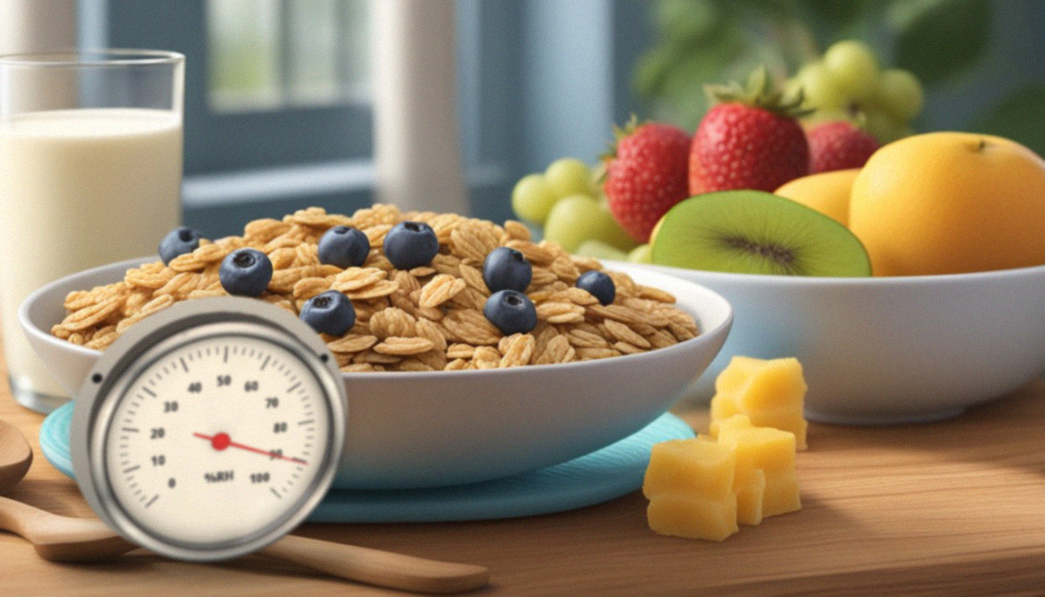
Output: **90** %
